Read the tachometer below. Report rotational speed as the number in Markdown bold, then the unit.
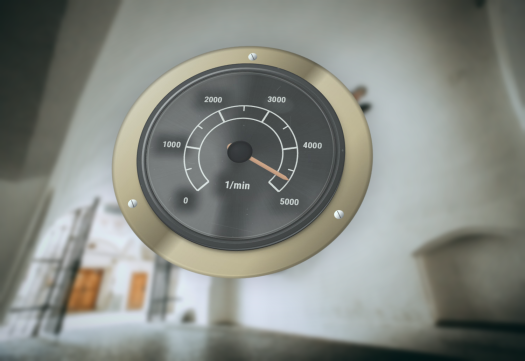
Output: **4750** rpm
